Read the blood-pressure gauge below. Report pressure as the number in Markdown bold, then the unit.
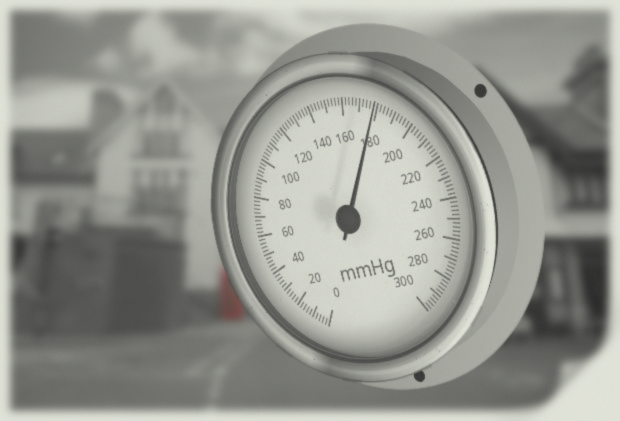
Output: **180** mmHg
